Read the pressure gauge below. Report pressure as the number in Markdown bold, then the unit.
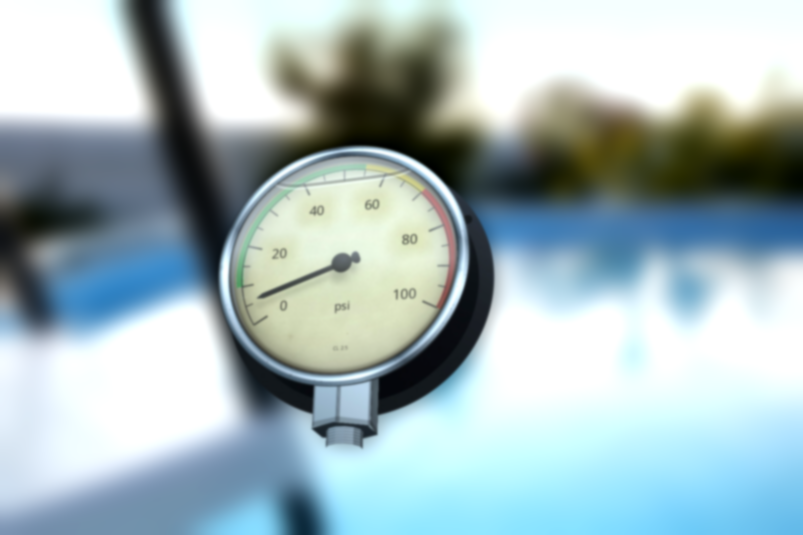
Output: **5** psi
